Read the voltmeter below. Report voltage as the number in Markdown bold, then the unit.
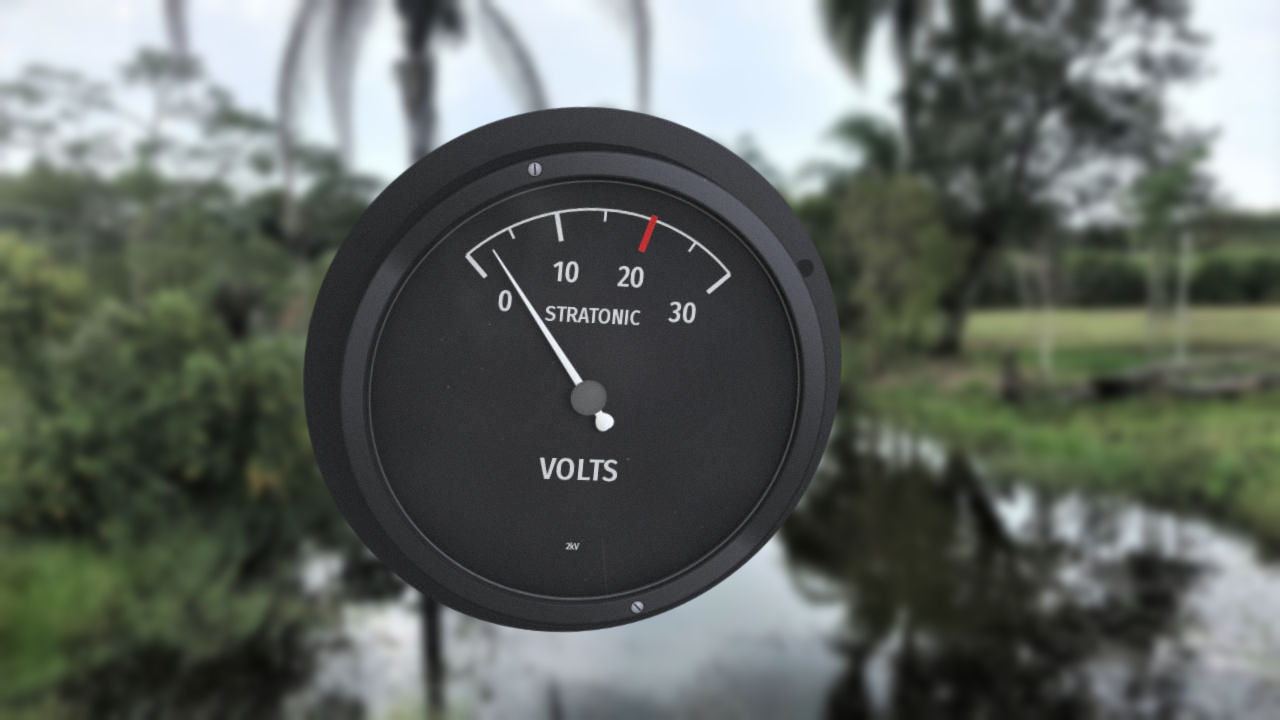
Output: **2.5** V
